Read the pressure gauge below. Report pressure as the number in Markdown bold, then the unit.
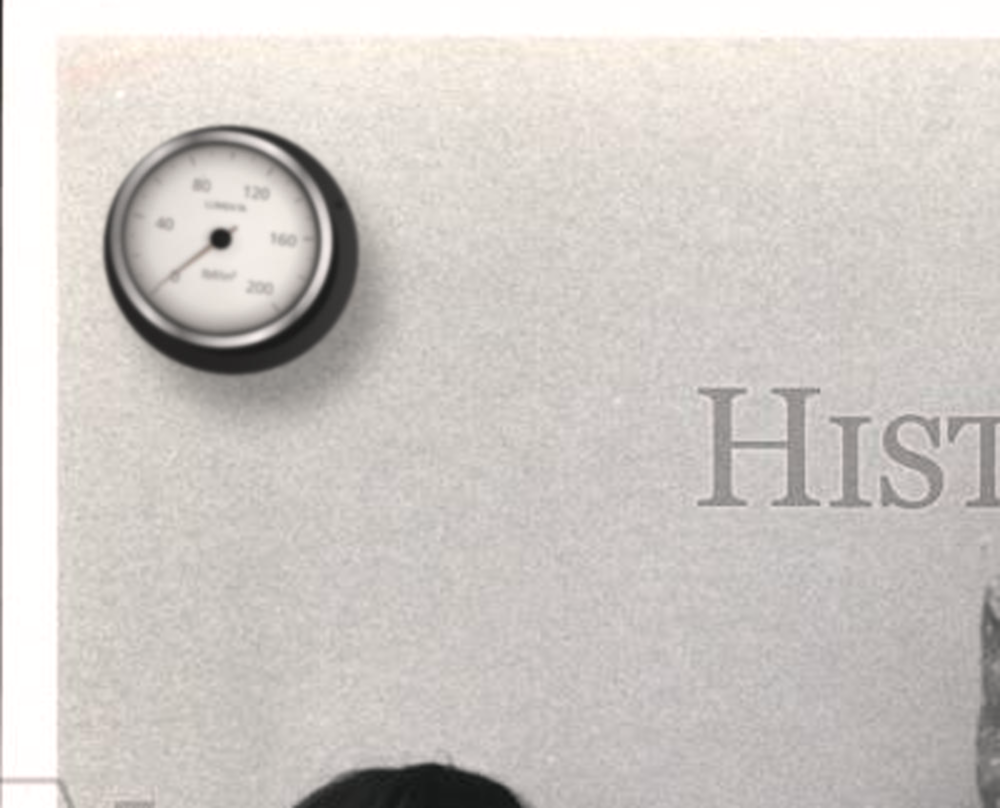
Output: **0** psi
